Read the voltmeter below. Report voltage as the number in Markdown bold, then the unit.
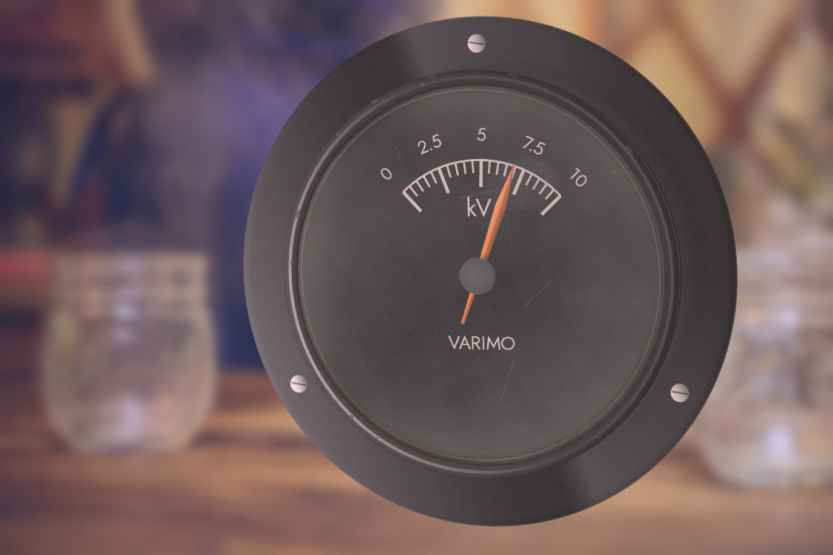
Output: **7** kV
